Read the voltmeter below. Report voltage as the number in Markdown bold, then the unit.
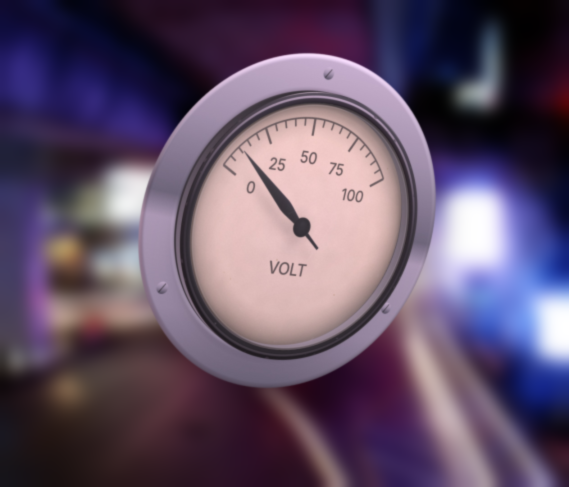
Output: **10** V
